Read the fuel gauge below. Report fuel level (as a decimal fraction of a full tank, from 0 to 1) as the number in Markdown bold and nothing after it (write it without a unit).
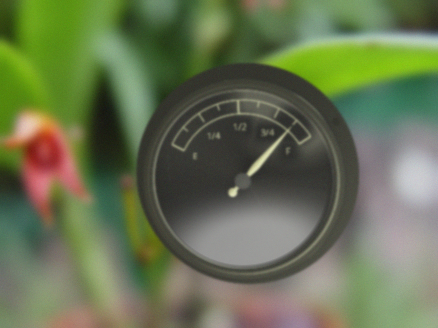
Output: **0.875**
